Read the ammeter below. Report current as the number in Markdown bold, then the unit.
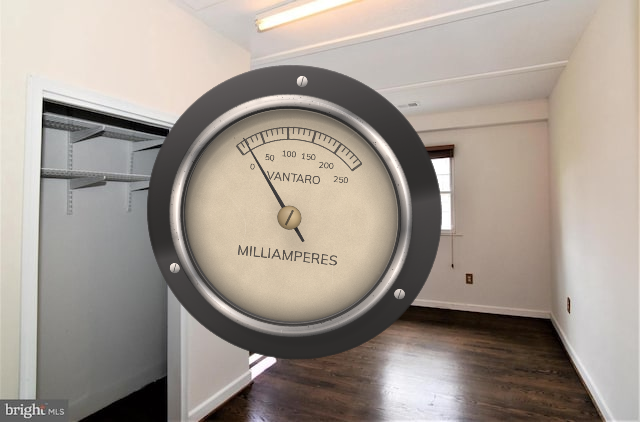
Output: **20** mA
